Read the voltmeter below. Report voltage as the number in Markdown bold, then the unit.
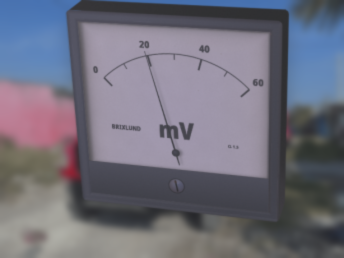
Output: **20** mV
